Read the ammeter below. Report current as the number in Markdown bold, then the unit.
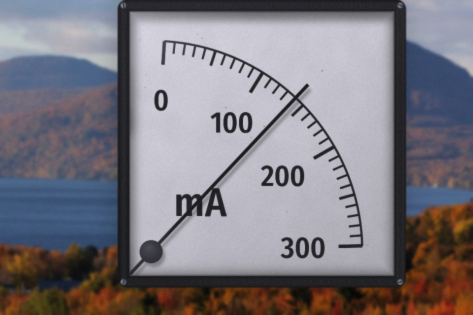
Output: **140** mA
